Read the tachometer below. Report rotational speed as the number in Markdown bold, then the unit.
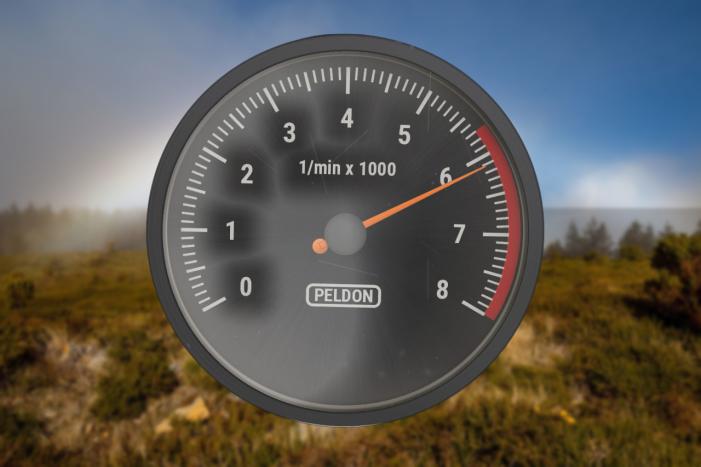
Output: **6100** rpm
